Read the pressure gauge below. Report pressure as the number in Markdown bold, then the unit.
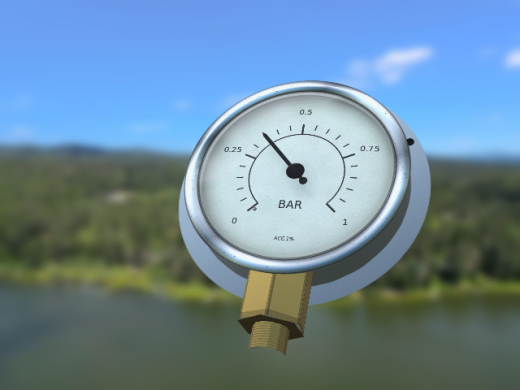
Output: **0.35** bar
